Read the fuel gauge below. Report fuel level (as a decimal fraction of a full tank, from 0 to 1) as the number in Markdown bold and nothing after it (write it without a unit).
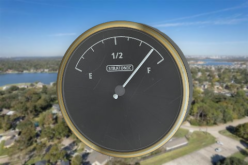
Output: **0.875**
